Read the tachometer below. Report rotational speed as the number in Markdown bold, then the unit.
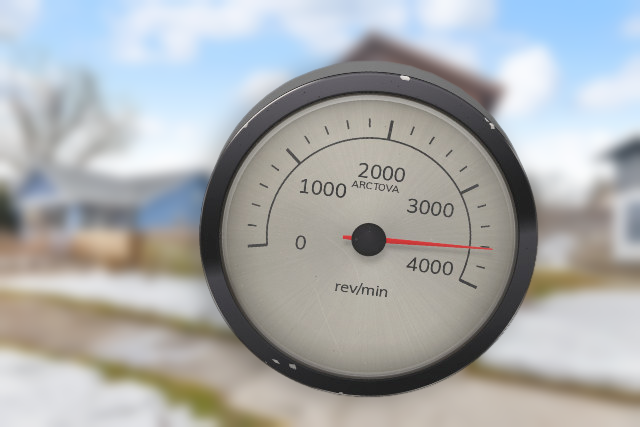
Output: **3600** rpm
